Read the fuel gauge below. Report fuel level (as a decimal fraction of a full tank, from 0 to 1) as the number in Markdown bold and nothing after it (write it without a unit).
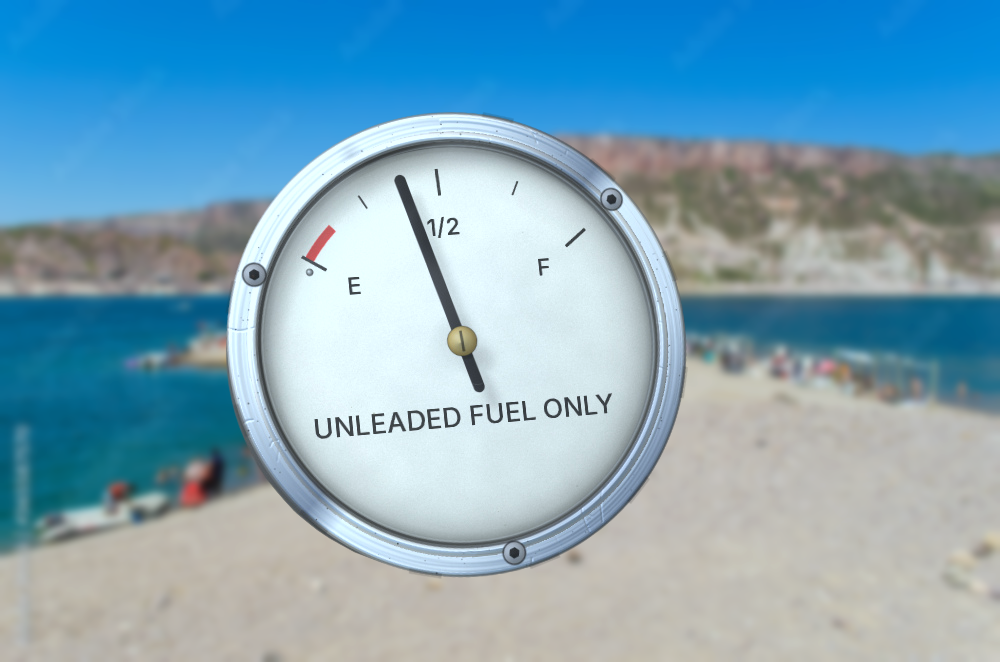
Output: **0.375**
